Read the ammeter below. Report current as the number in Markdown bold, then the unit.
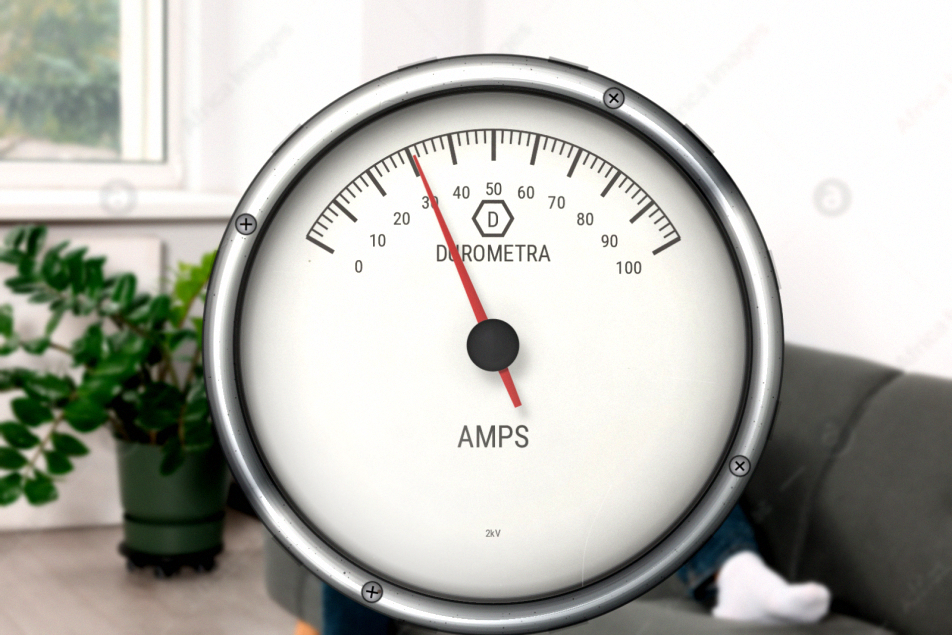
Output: **31** A
